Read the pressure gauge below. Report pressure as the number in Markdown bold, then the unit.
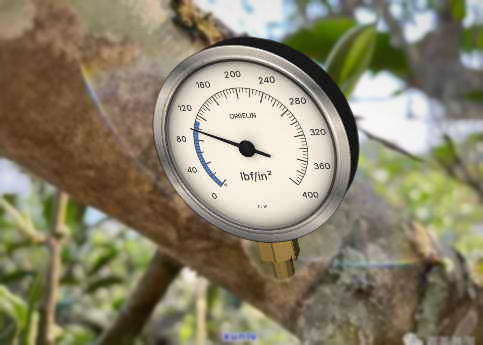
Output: **100** psi
